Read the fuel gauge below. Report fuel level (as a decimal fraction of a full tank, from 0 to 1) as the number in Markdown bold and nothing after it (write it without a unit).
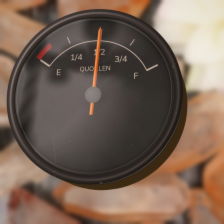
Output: **0.5**
